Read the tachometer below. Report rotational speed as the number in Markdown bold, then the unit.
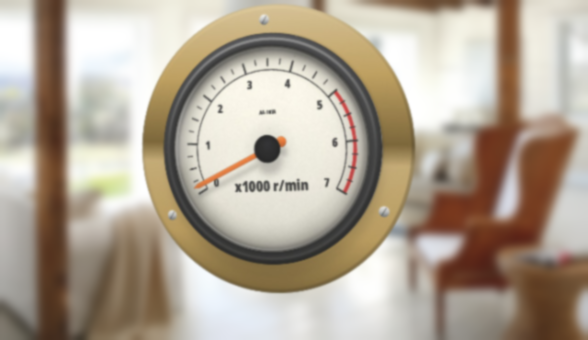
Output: **125** rpm
